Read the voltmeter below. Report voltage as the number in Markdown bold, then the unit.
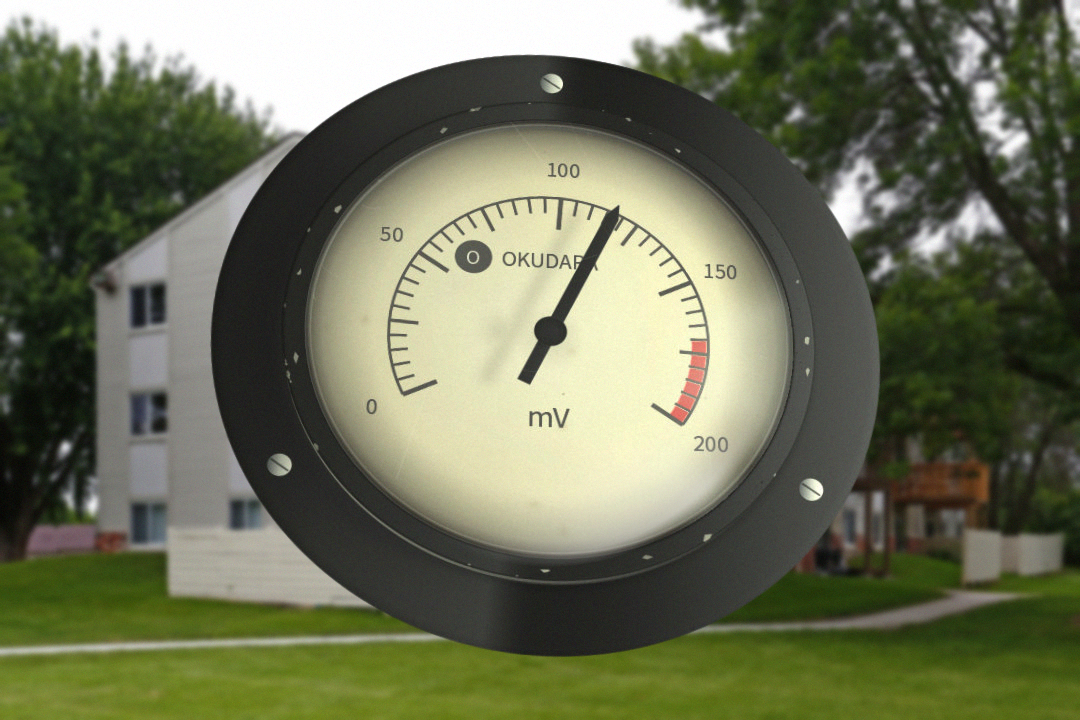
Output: **117.5** mV
